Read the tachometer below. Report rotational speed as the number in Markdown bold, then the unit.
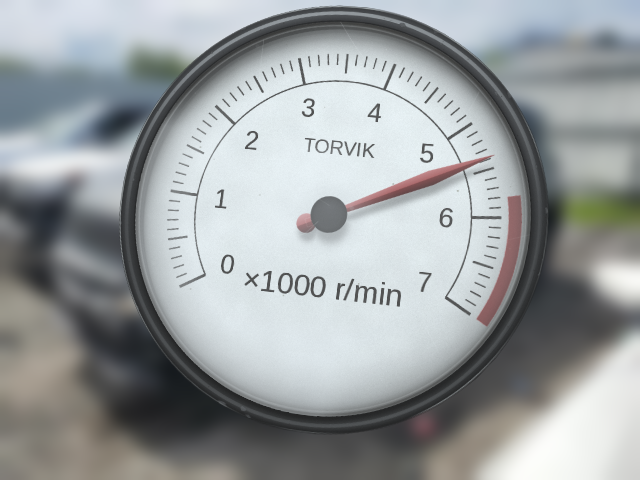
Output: **5400** rpm
